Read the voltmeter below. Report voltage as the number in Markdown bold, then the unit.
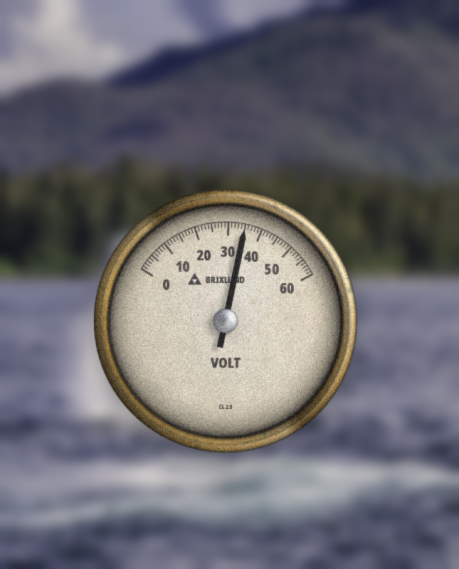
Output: **35** V
